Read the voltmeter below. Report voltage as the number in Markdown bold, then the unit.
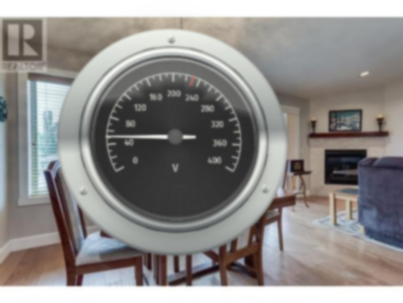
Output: **50** V
